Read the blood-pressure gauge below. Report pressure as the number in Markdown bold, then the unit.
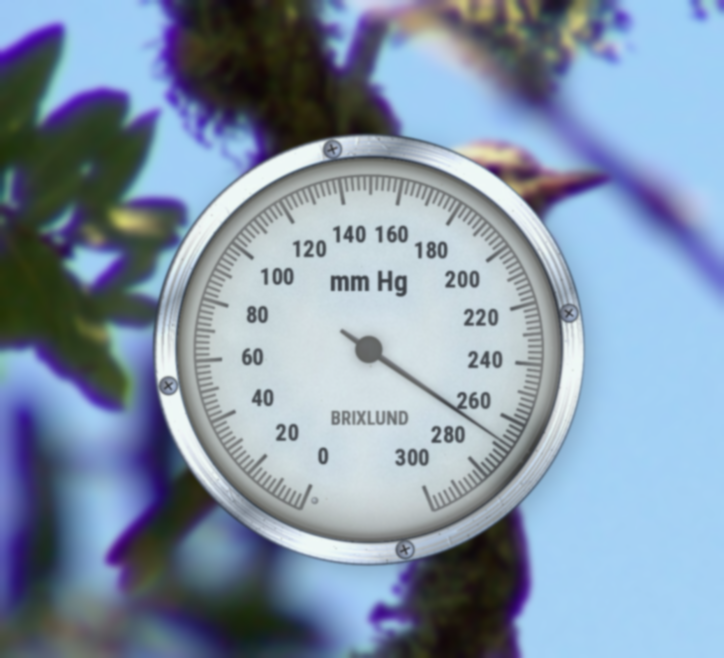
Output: **268** mmHg
